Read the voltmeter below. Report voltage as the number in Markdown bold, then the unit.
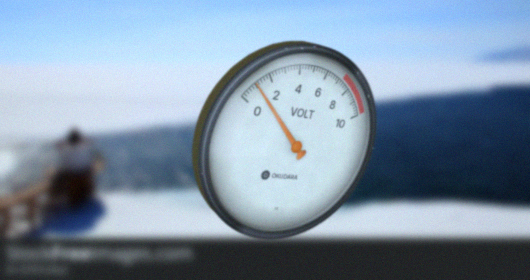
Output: **1** V
